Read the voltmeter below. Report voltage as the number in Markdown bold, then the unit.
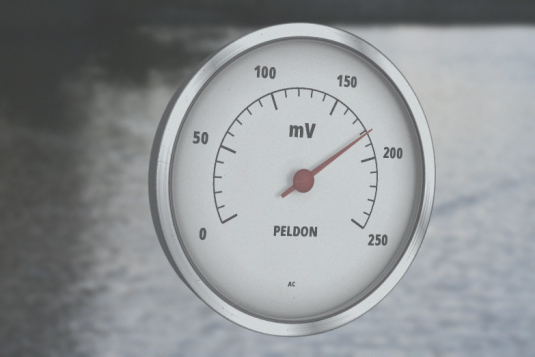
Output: **180** mV
